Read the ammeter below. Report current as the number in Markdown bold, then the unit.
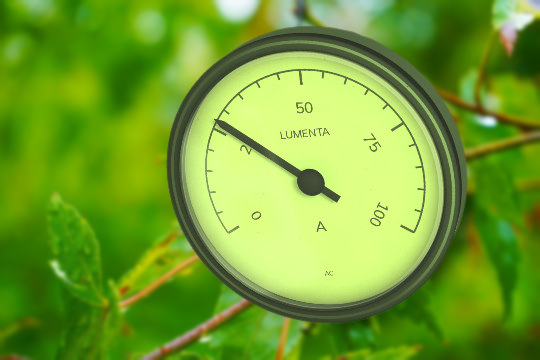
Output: **27.5** A
